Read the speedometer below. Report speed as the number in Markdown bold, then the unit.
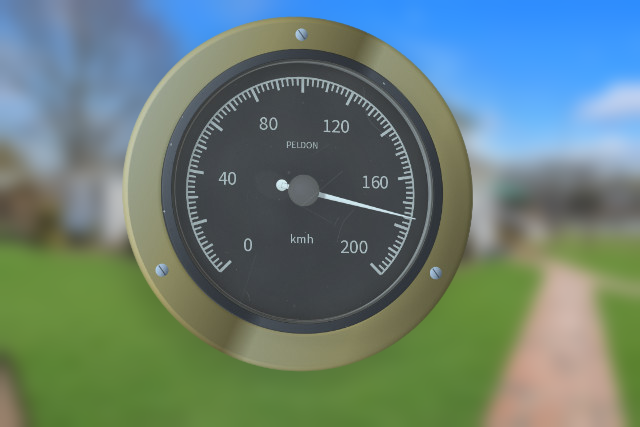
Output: **176** km/h
